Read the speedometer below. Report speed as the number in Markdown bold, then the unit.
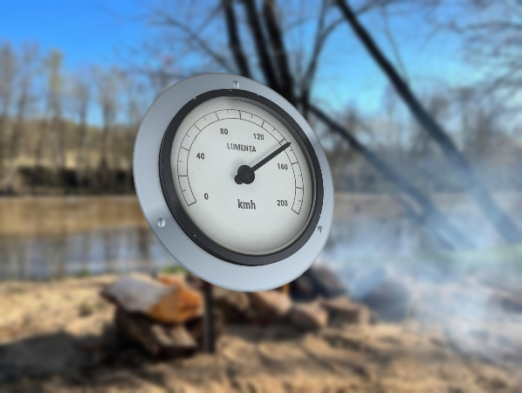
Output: **145** km/h
